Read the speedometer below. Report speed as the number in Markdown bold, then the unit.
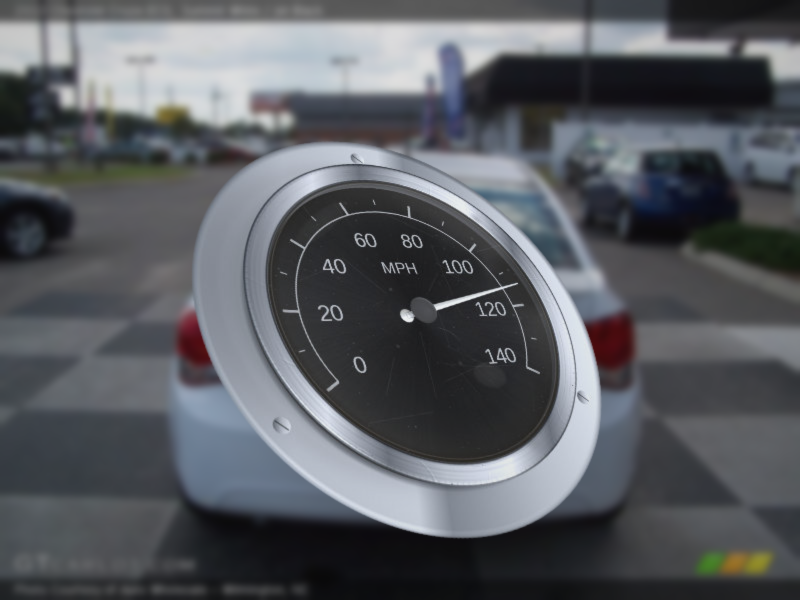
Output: **115** mph
